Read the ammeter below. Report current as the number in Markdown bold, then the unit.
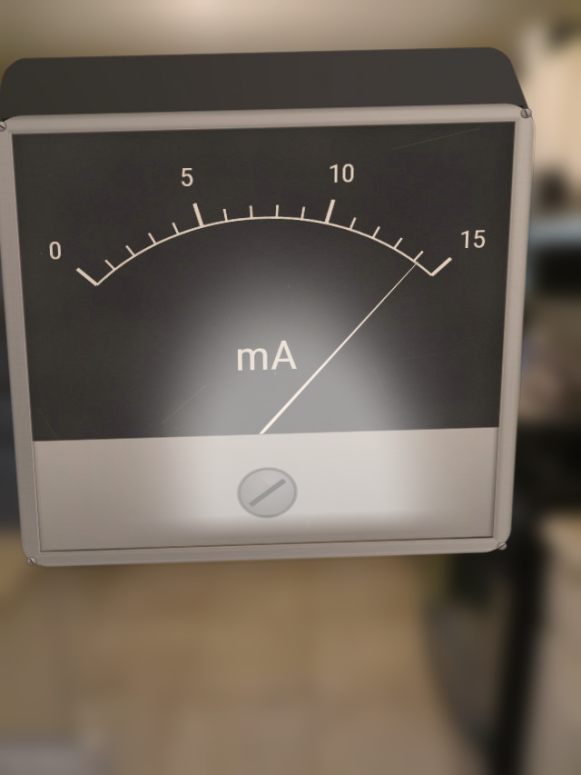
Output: **14** mA
